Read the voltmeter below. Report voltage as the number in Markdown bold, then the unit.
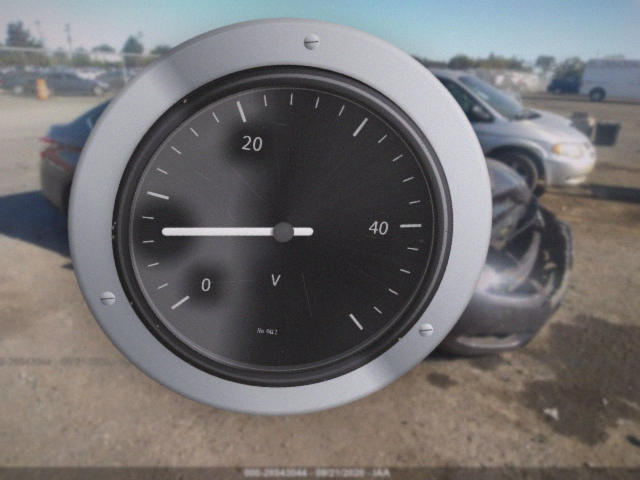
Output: **7** V
